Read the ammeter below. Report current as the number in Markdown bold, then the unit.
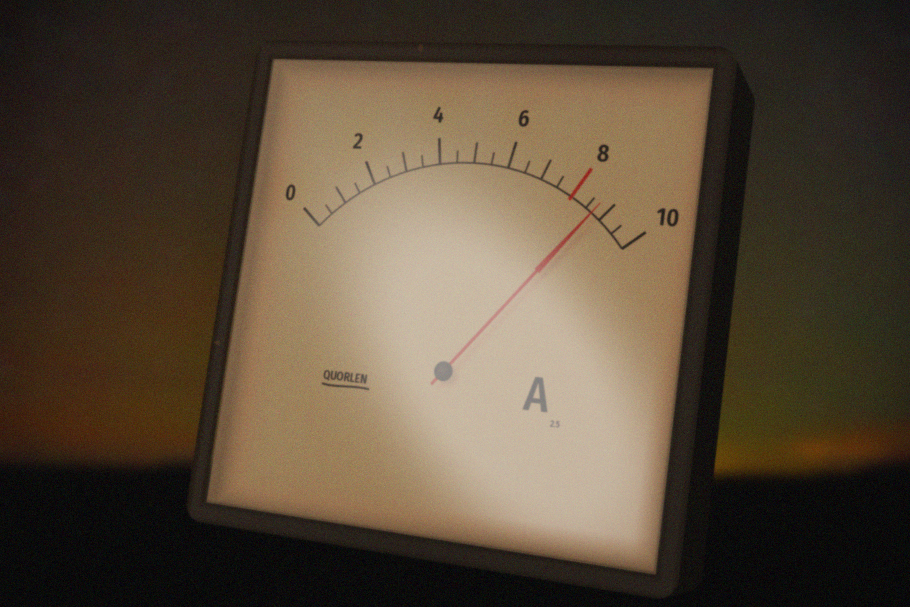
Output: **8.75** A
